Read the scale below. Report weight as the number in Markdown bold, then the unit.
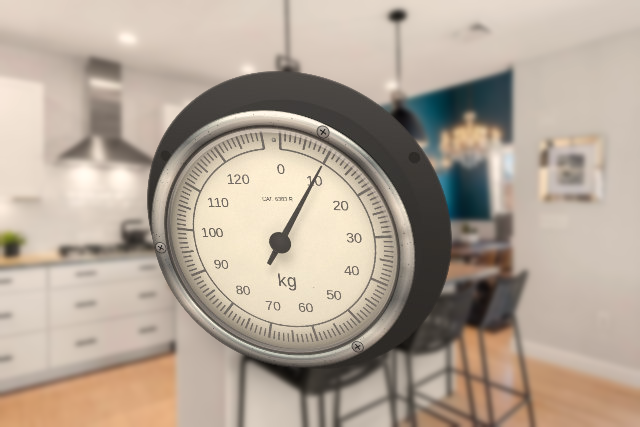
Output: **10** kg
